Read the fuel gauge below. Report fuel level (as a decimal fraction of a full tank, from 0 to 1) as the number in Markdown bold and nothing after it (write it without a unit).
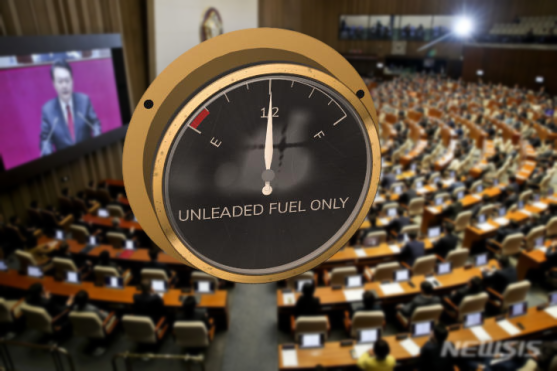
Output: **0.5**
